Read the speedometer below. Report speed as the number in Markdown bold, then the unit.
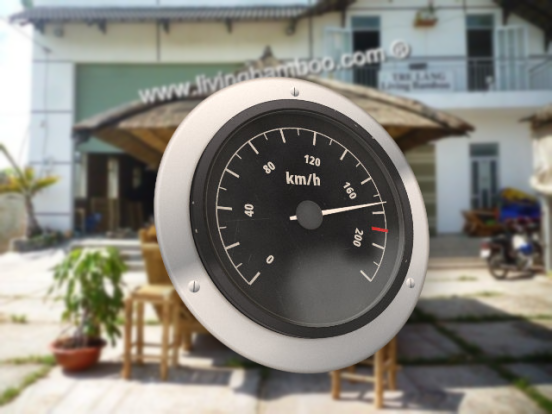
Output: **175** km/h
